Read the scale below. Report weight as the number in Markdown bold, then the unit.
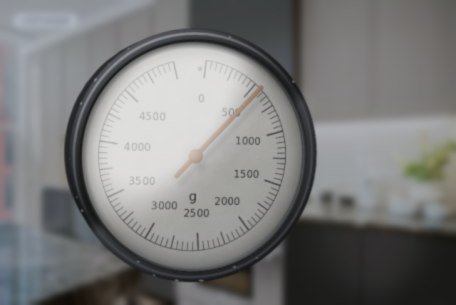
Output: **550** g
